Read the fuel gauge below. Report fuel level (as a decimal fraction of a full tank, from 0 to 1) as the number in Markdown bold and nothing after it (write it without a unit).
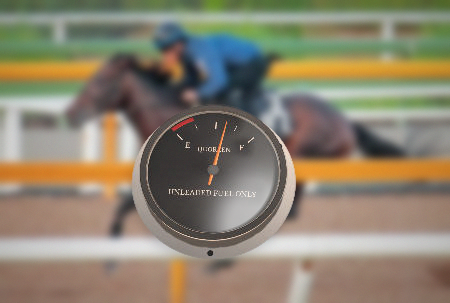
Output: **0.625**
